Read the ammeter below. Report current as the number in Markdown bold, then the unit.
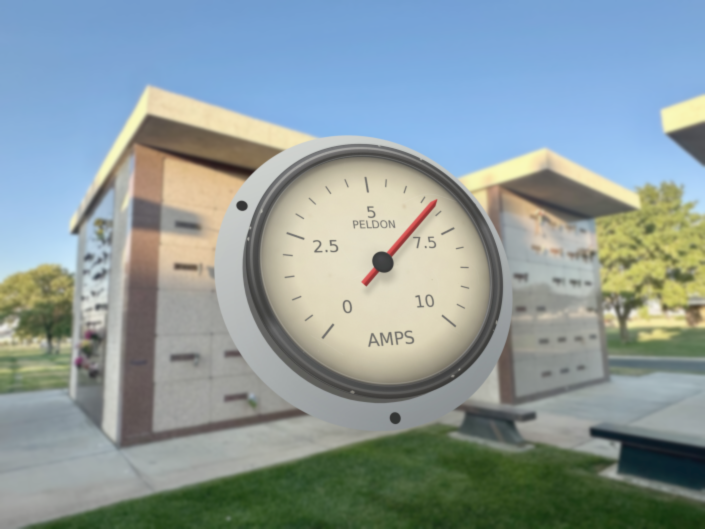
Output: **6.75** A
